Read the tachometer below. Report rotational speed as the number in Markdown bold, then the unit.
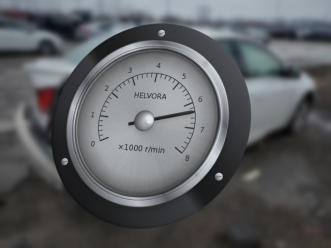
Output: **6400** rpm
